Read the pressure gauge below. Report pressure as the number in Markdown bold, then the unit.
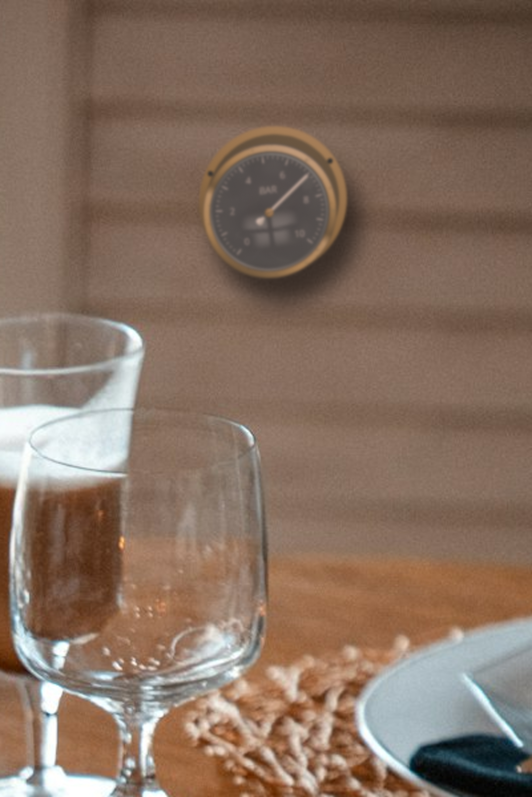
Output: **7** bar
